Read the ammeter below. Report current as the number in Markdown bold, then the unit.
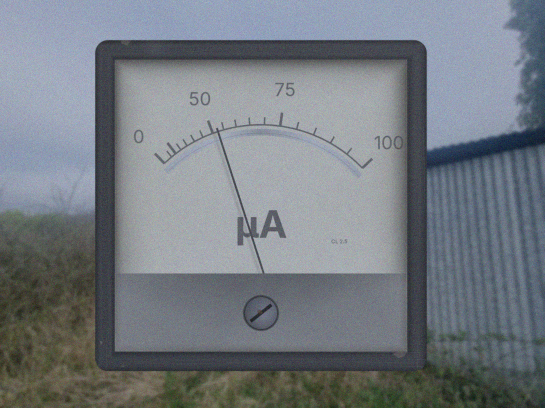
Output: **52.5** µA
